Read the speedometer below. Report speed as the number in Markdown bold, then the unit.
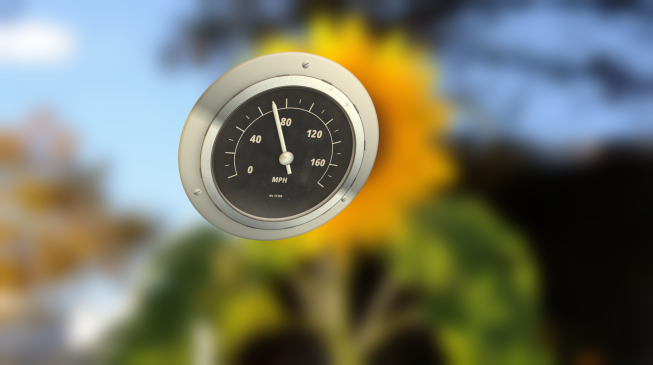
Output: **70** mph
